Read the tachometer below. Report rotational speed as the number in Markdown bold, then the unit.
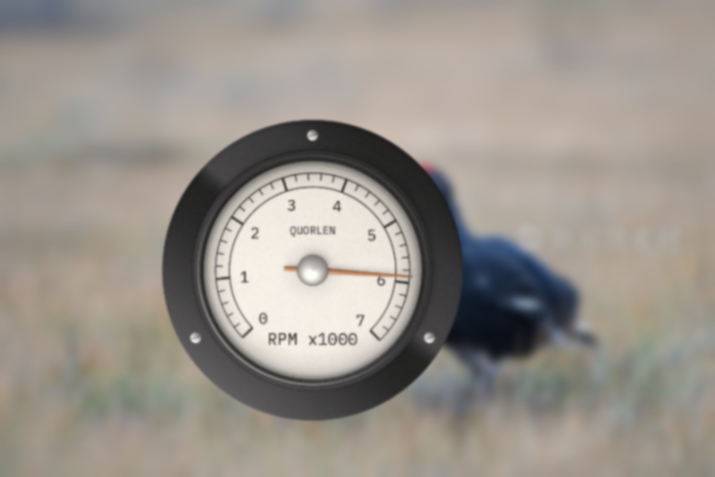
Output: **5900** rpm
